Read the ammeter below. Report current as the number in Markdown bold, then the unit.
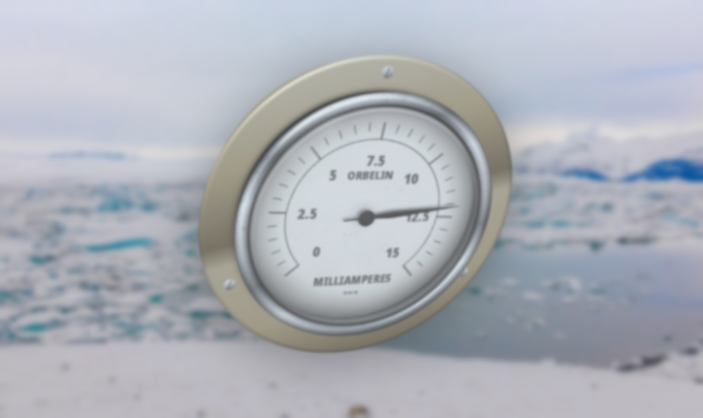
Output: **12** mA
